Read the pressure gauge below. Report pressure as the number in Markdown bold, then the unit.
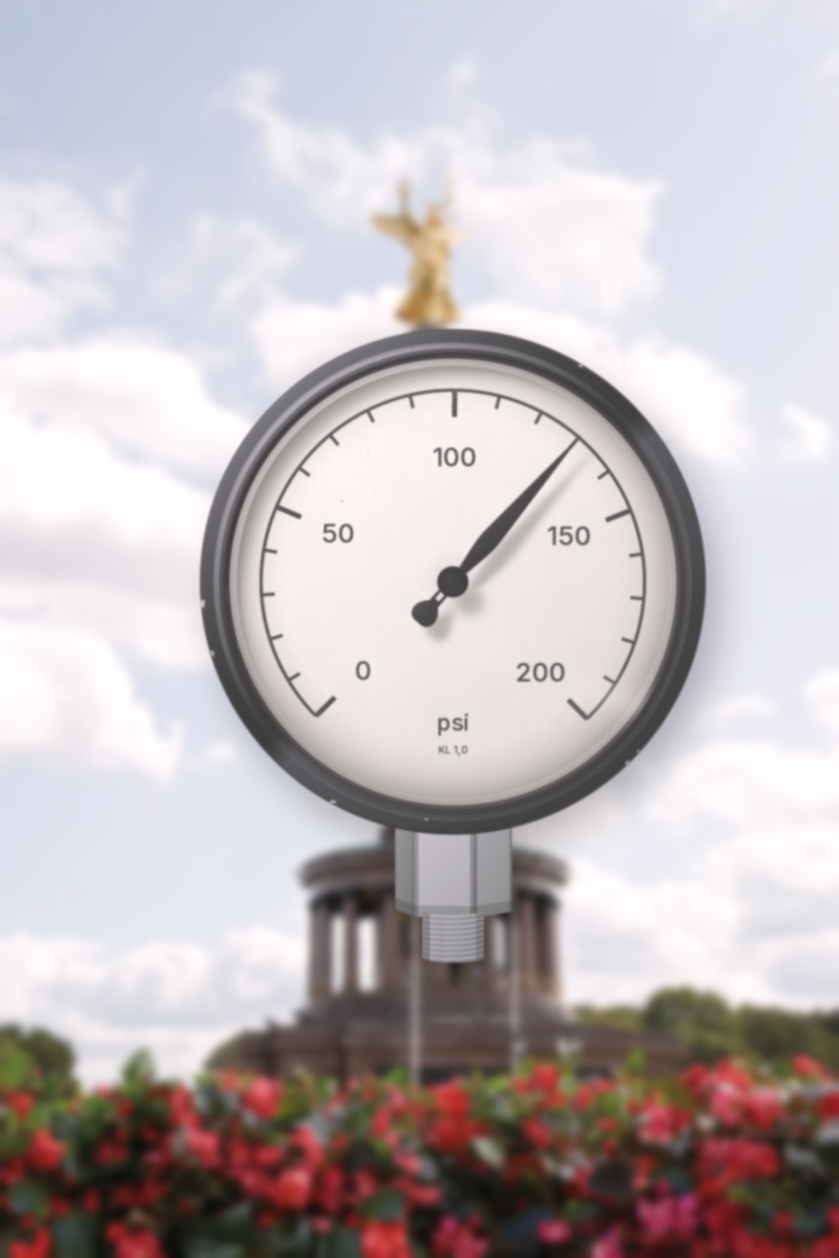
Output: **130** psi
